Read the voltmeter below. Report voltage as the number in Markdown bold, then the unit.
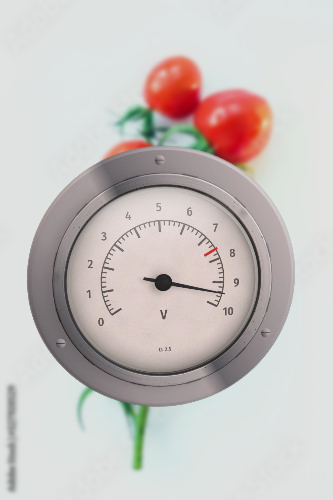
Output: **9.4** V
